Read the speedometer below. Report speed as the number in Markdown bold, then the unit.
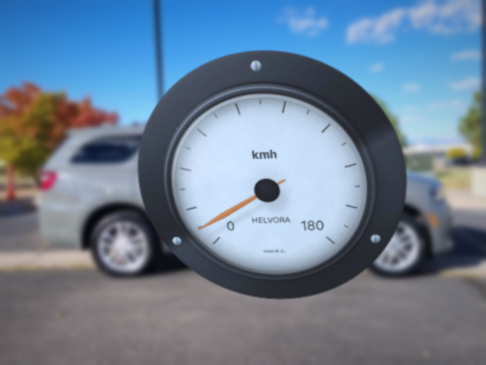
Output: **10** km/h
